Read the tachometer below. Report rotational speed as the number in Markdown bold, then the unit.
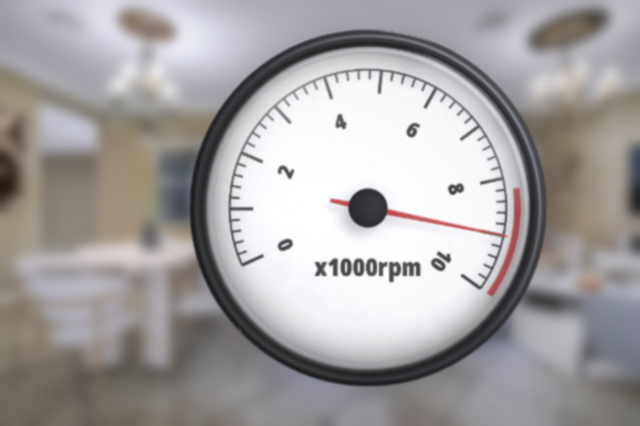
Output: **9000** rpm
